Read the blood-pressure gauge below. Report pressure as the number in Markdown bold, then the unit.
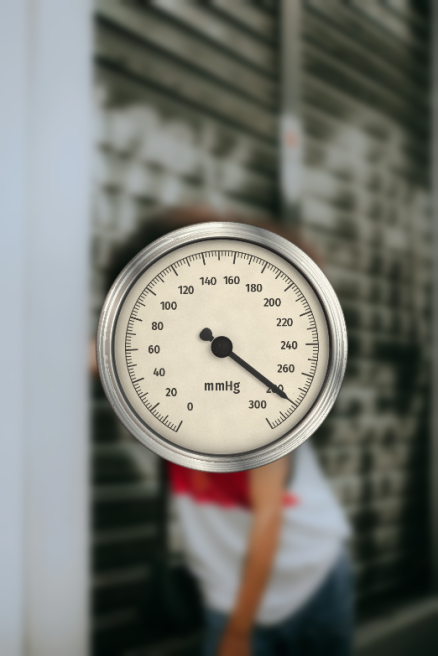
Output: **280** mmHg
